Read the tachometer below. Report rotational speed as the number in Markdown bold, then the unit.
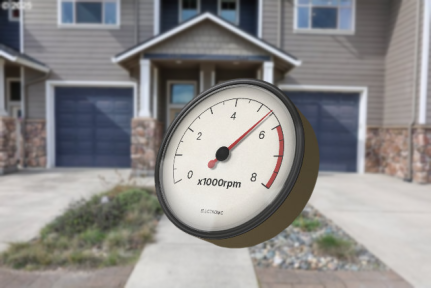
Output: **5500** rpm
